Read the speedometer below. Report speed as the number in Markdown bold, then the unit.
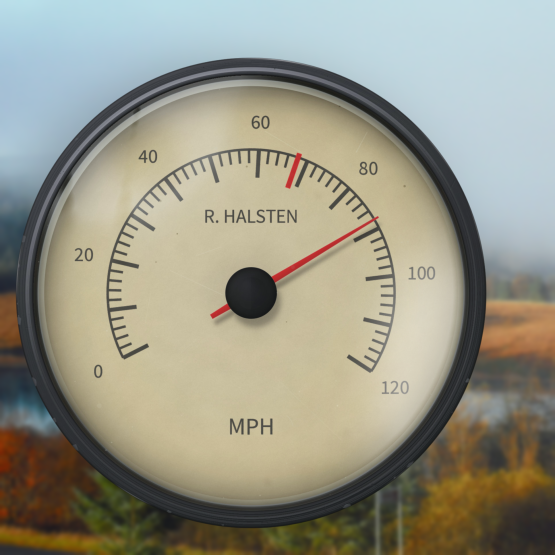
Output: **88** mph
